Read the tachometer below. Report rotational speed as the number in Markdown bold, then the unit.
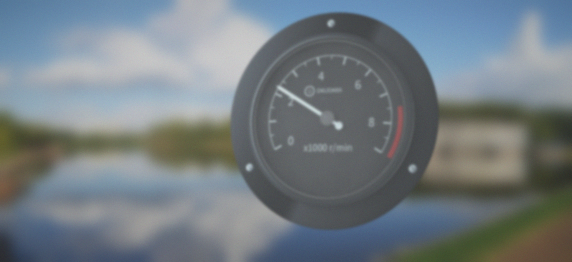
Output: **2250** rpm
